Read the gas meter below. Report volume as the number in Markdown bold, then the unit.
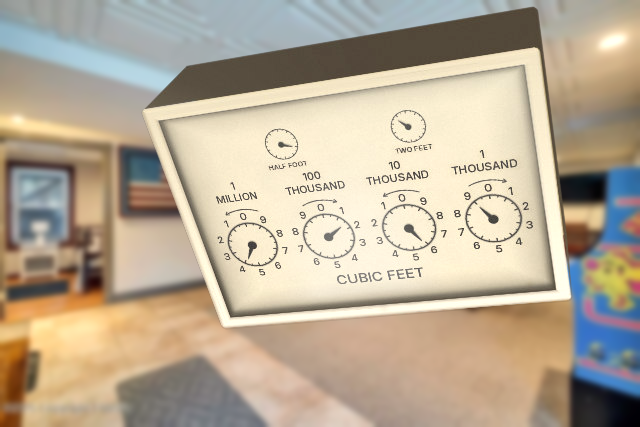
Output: **415900** ft³
